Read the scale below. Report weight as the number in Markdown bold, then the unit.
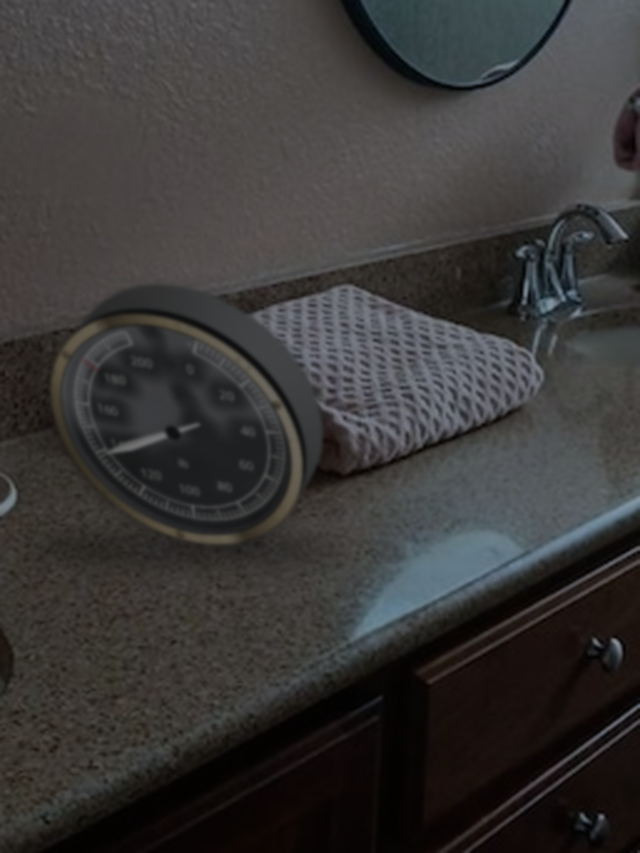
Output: **140** lb
